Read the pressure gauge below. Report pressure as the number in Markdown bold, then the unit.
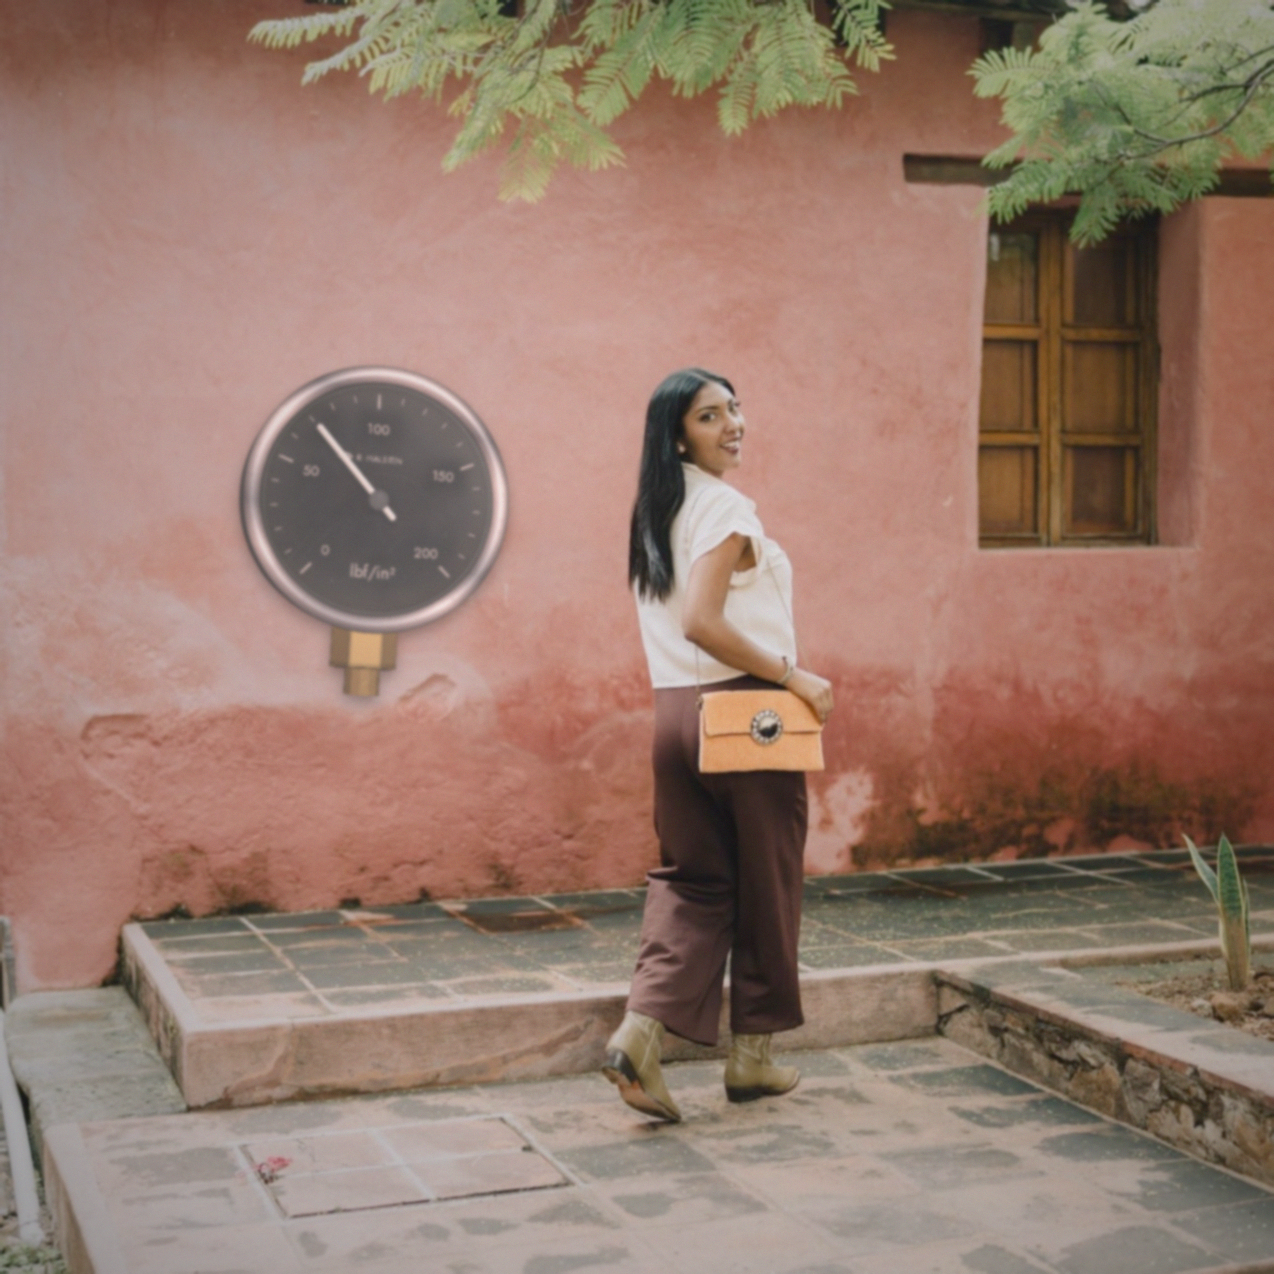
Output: **70** psi
